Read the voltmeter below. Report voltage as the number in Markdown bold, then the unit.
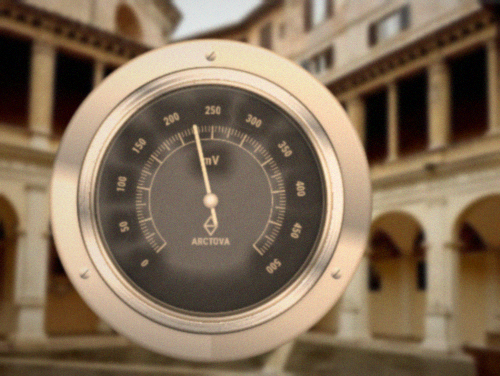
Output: **225** mV
